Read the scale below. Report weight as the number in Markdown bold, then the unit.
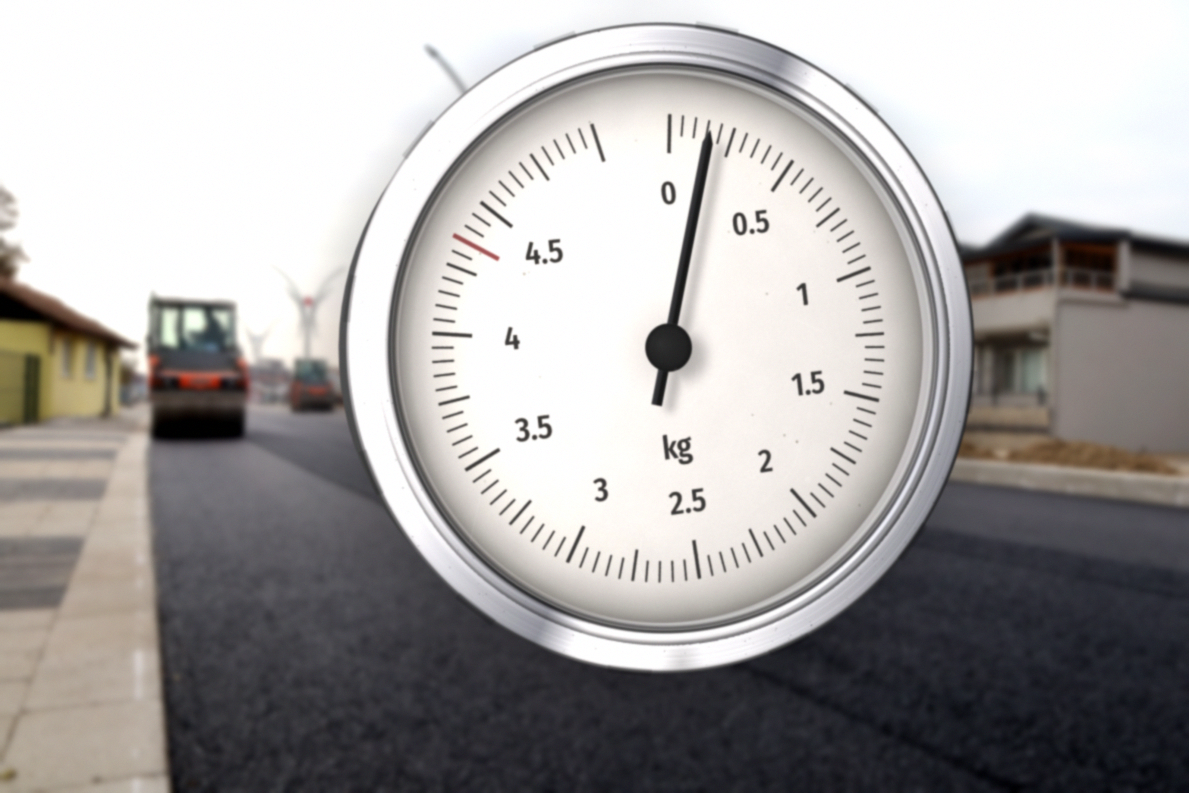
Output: **0.15** kg
